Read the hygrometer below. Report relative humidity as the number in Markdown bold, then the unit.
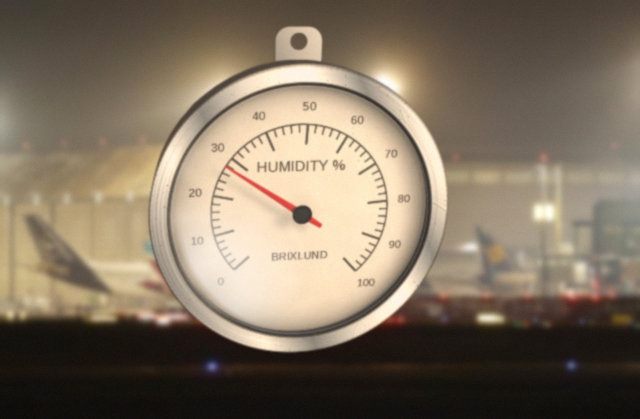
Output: **28** %
